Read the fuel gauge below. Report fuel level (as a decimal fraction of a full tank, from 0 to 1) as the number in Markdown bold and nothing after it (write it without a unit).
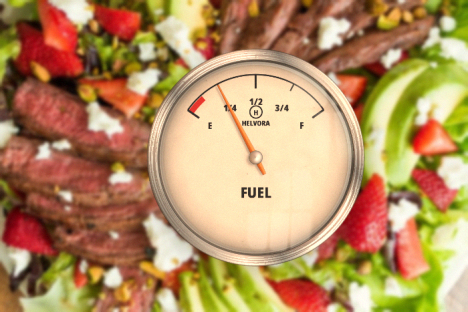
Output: **0.25**
